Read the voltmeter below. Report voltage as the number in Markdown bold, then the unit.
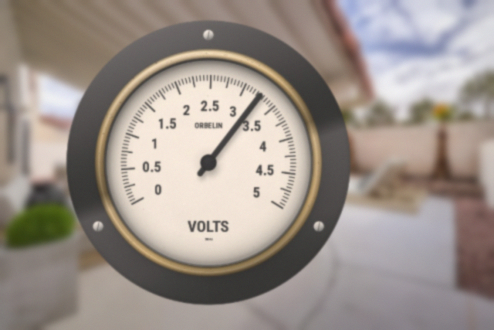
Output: **3.25** V
